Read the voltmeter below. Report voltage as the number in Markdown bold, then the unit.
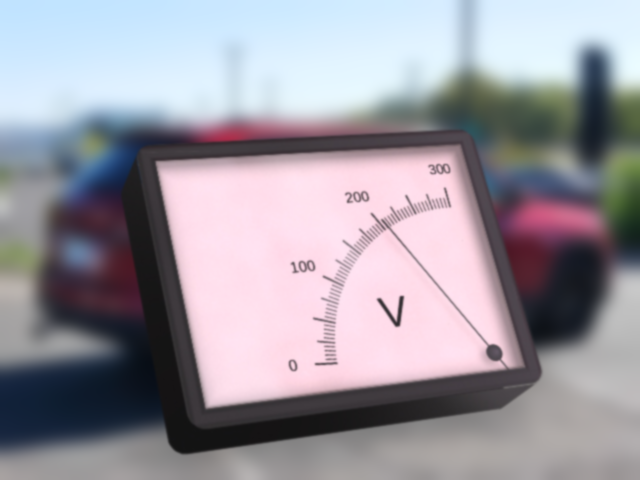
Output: **200** V
